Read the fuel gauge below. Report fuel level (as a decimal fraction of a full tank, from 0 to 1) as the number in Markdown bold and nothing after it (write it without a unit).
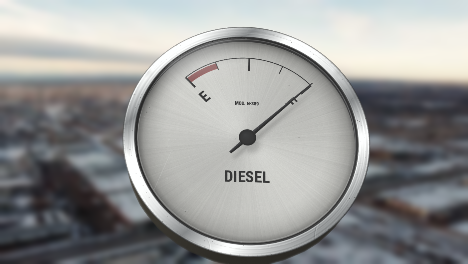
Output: **1**
